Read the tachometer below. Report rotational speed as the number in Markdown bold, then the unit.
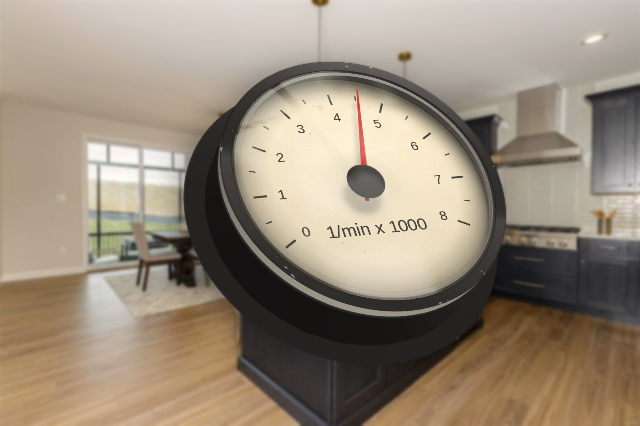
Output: **4500** rpm
